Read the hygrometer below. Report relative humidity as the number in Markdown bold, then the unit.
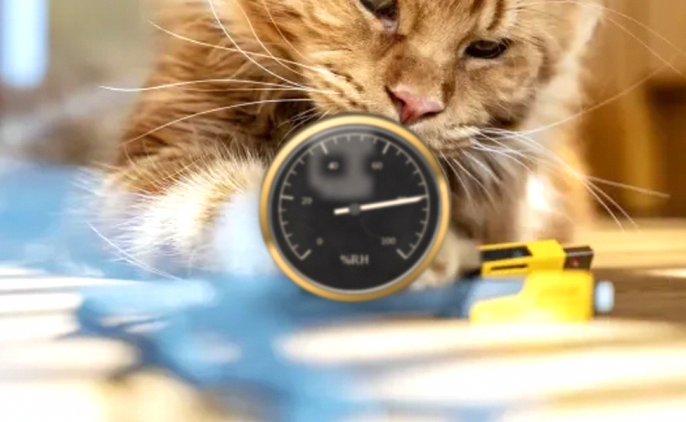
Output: **80** %
